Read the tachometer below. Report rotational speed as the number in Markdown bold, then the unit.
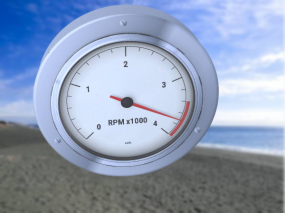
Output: **3700** rpm
